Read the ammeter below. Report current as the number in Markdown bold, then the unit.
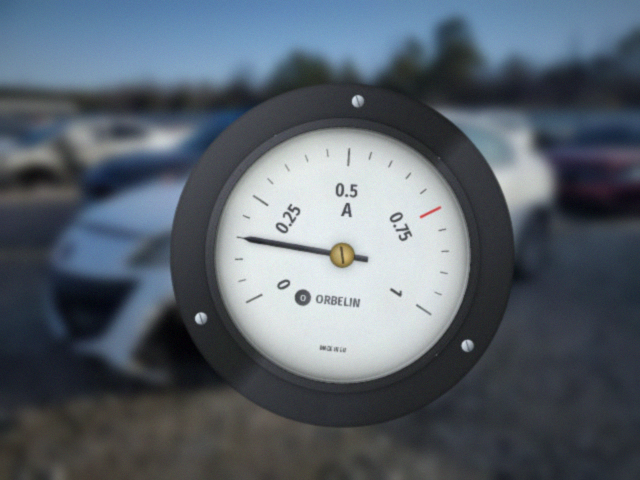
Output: **0.15** A
